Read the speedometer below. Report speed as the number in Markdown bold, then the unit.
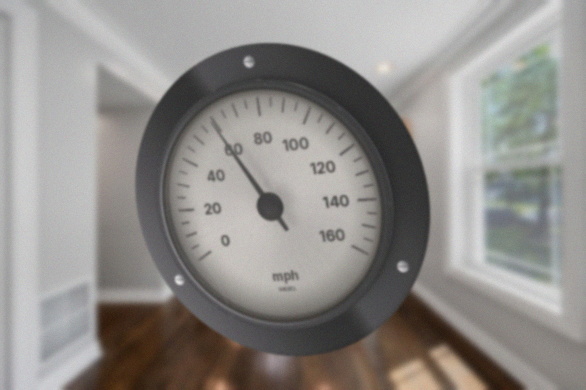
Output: **60** mph
